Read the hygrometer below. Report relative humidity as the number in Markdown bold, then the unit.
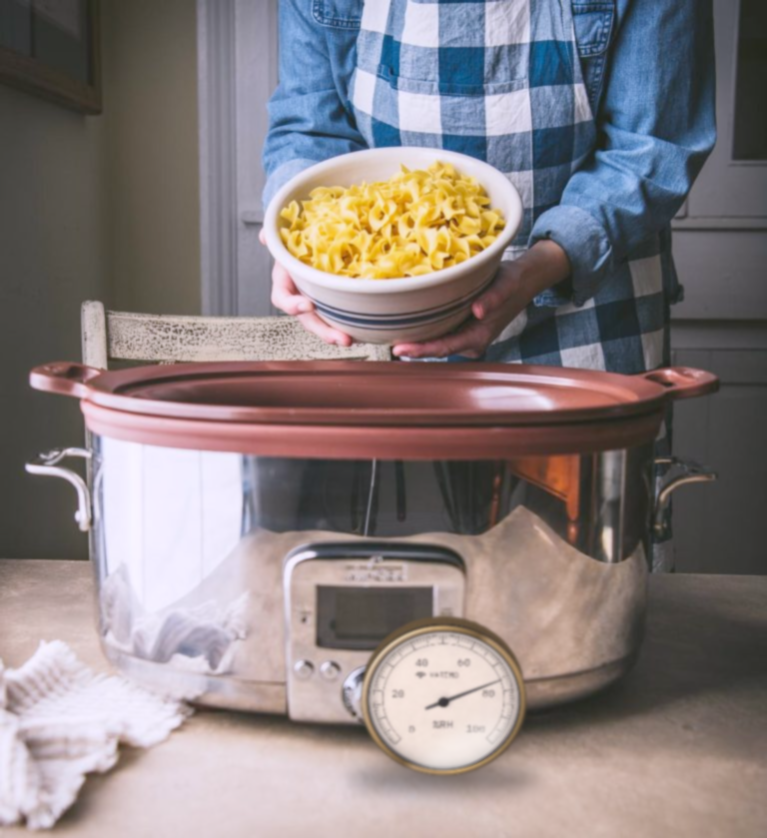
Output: **75** %
